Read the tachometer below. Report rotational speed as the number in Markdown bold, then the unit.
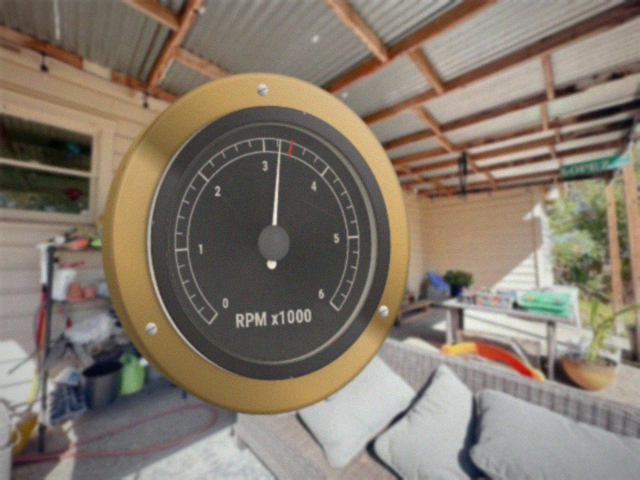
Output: **3200** rpm
